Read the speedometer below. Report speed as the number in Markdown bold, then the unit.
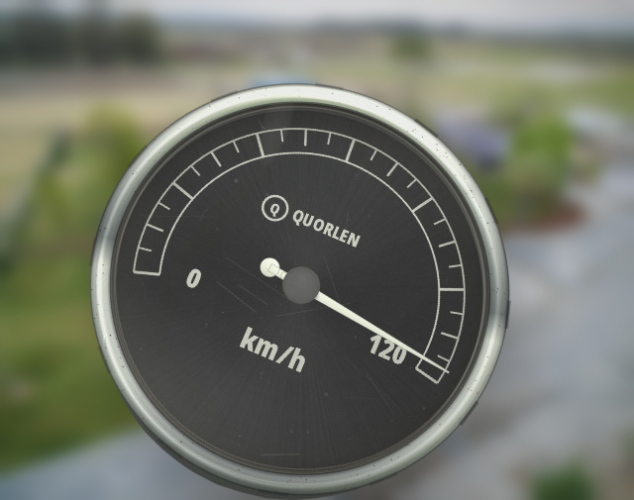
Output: **117.5** km/h
